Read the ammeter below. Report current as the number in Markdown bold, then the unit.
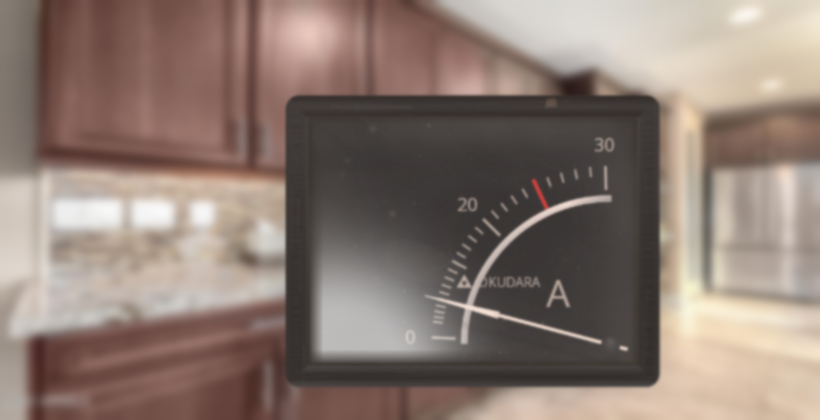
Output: **10** A
